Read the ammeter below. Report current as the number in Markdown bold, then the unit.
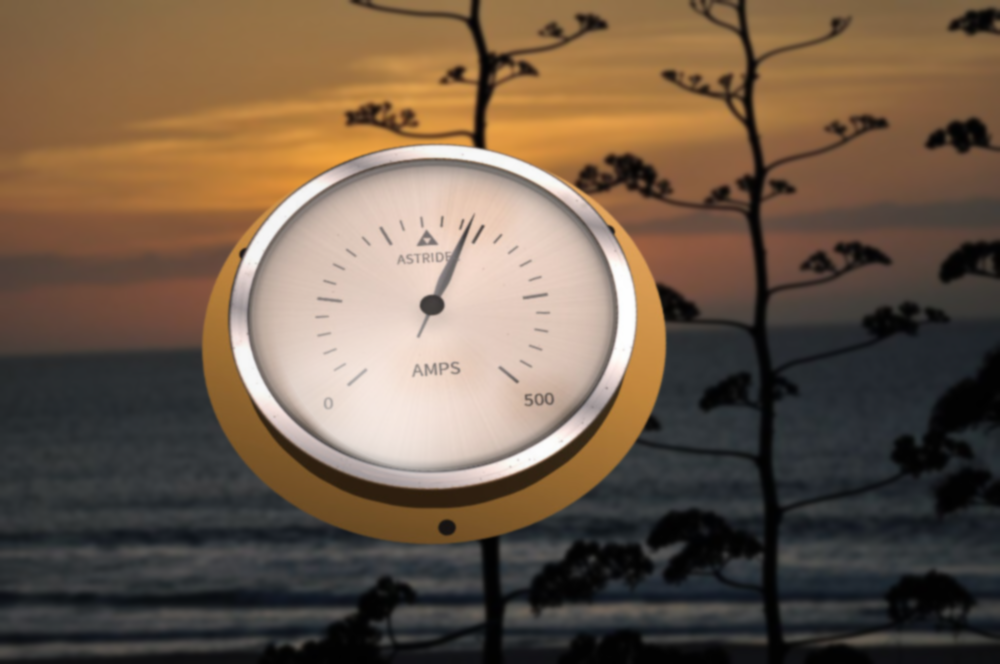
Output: **290** A
